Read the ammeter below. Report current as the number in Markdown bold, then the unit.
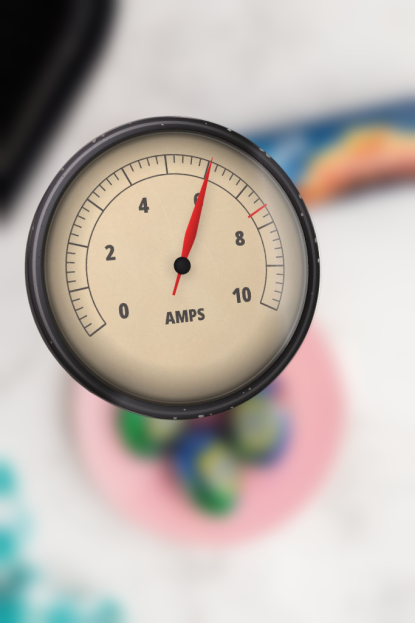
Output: **6** A
